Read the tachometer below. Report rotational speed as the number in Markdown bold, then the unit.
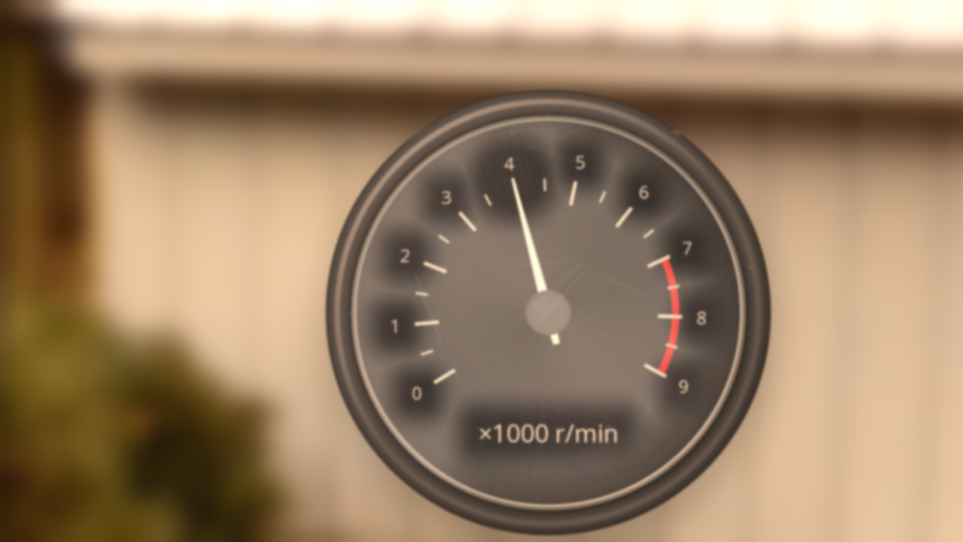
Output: **4000** rpm
